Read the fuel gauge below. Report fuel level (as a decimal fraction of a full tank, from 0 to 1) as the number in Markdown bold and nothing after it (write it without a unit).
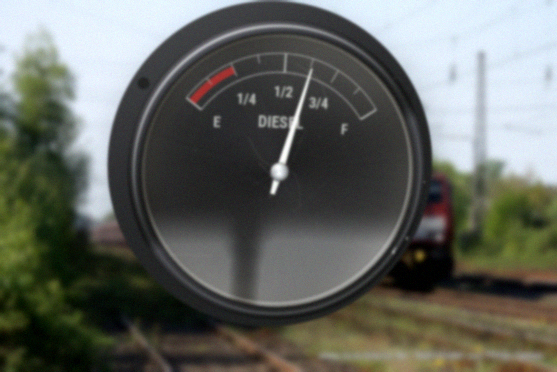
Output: **0.625**
